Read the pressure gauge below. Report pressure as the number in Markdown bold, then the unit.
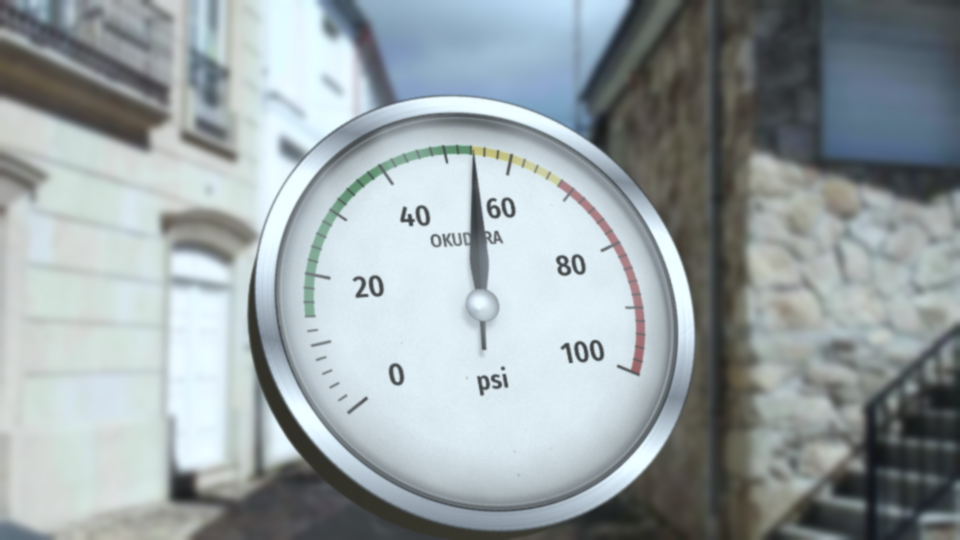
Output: **54** psi
